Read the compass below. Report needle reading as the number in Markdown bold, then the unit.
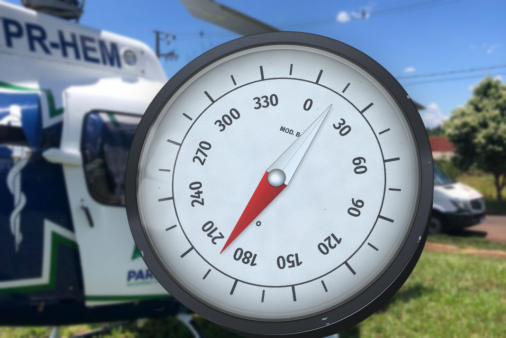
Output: **195** °
